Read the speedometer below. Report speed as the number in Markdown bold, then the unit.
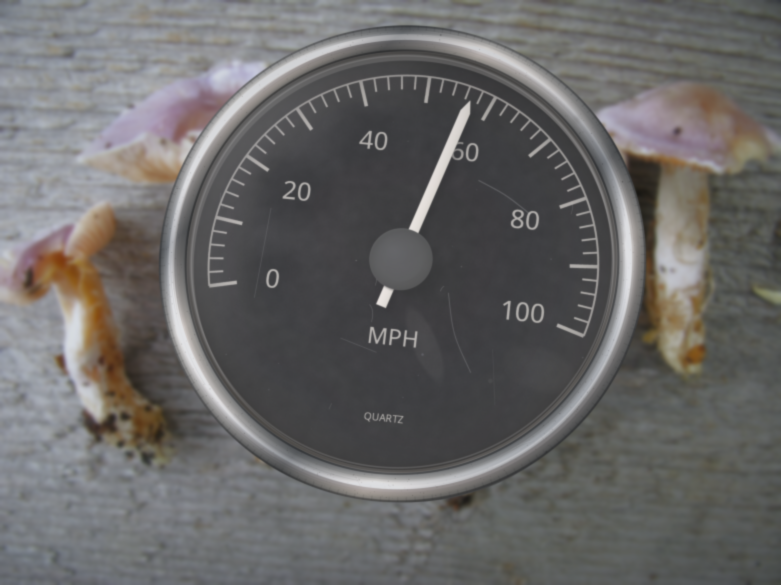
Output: **57** mph
